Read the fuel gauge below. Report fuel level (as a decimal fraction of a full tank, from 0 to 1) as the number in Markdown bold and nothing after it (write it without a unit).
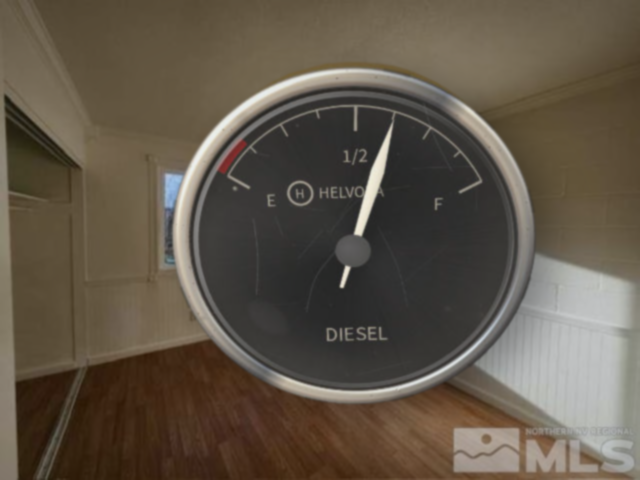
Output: **0.625**
